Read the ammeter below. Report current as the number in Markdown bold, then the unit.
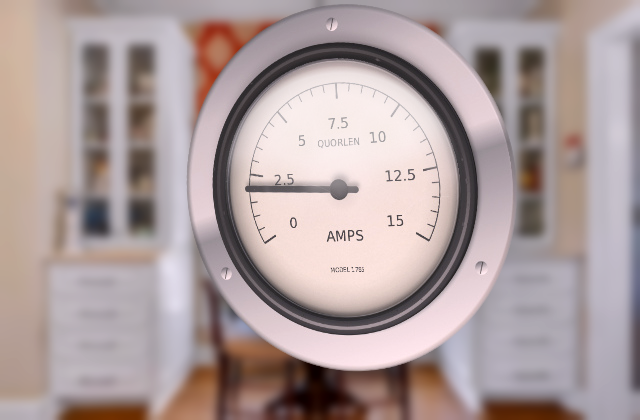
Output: **2** A
